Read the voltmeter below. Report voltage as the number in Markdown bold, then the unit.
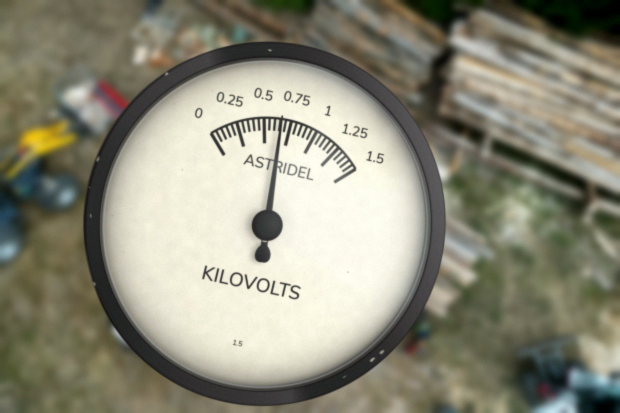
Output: **0.65** kV
